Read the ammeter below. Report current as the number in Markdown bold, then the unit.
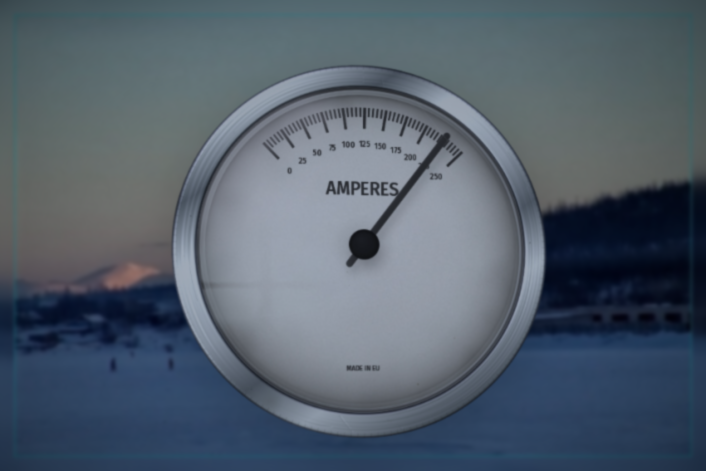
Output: **225** A
